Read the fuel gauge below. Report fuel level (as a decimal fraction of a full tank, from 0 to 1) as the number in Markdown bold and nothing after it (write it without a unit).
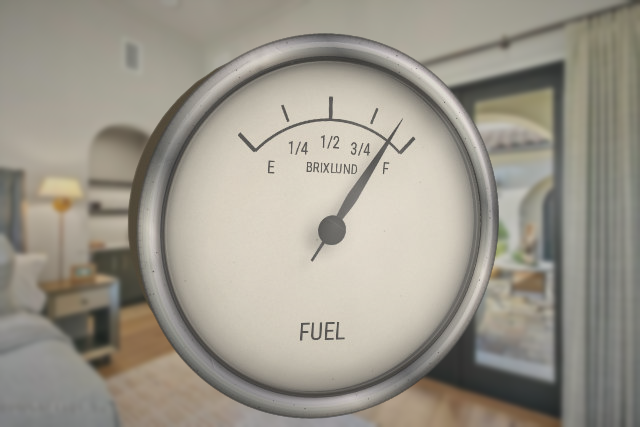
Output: **0.875**
